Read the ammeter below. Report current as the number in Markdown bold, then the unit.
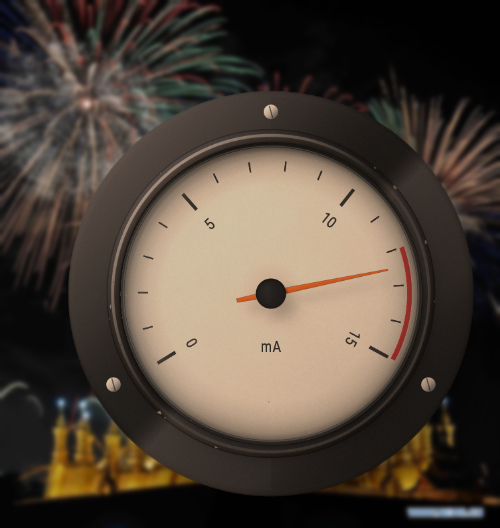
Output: **12.5** mA
